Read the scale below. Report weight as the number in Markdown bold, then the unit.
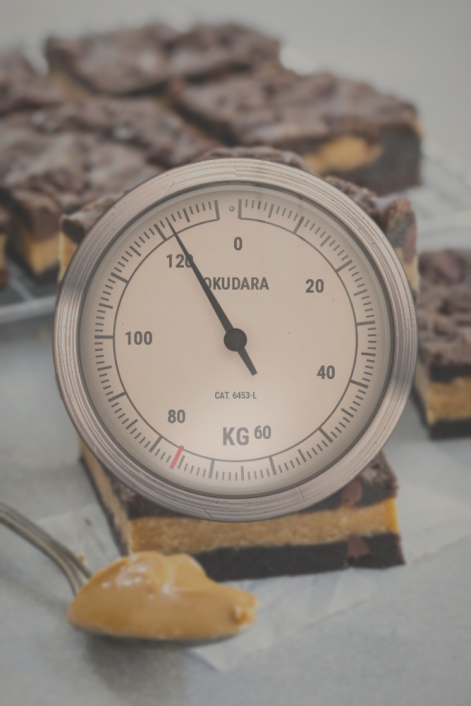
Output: **122** kg
